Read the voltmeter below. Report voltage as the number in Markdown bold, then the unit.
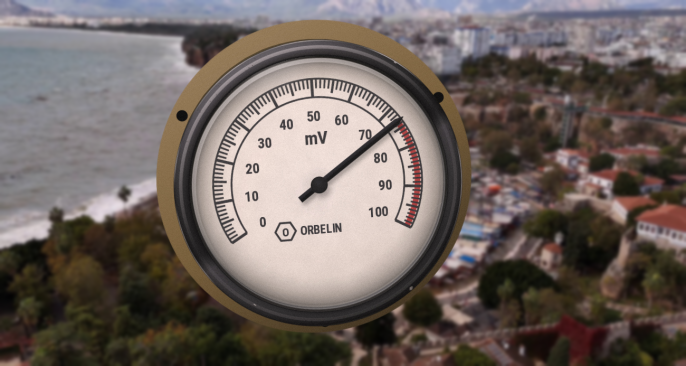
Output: **73** mV
